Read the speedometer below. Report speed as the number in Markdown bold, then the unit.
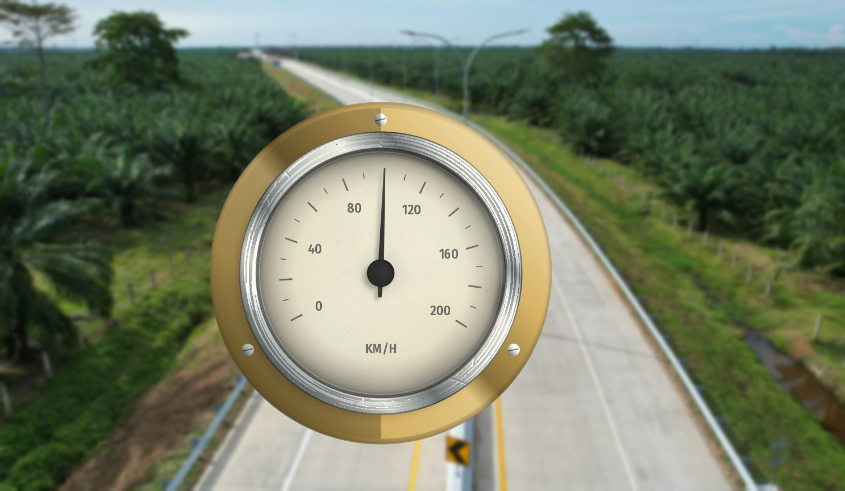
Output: **100** km/h
